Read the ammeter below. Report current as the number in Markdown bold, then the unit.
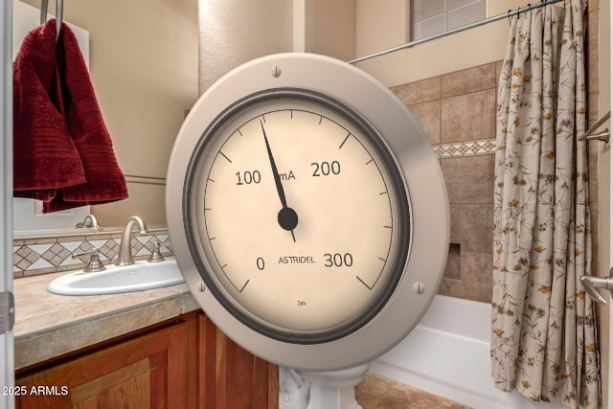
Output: **140** mA
